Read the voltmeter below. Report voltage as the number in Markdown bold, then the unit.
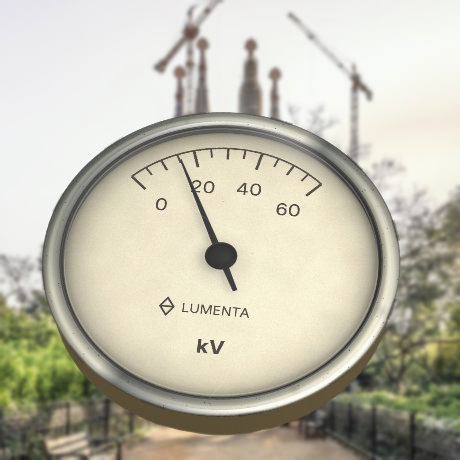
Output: **15** kV
